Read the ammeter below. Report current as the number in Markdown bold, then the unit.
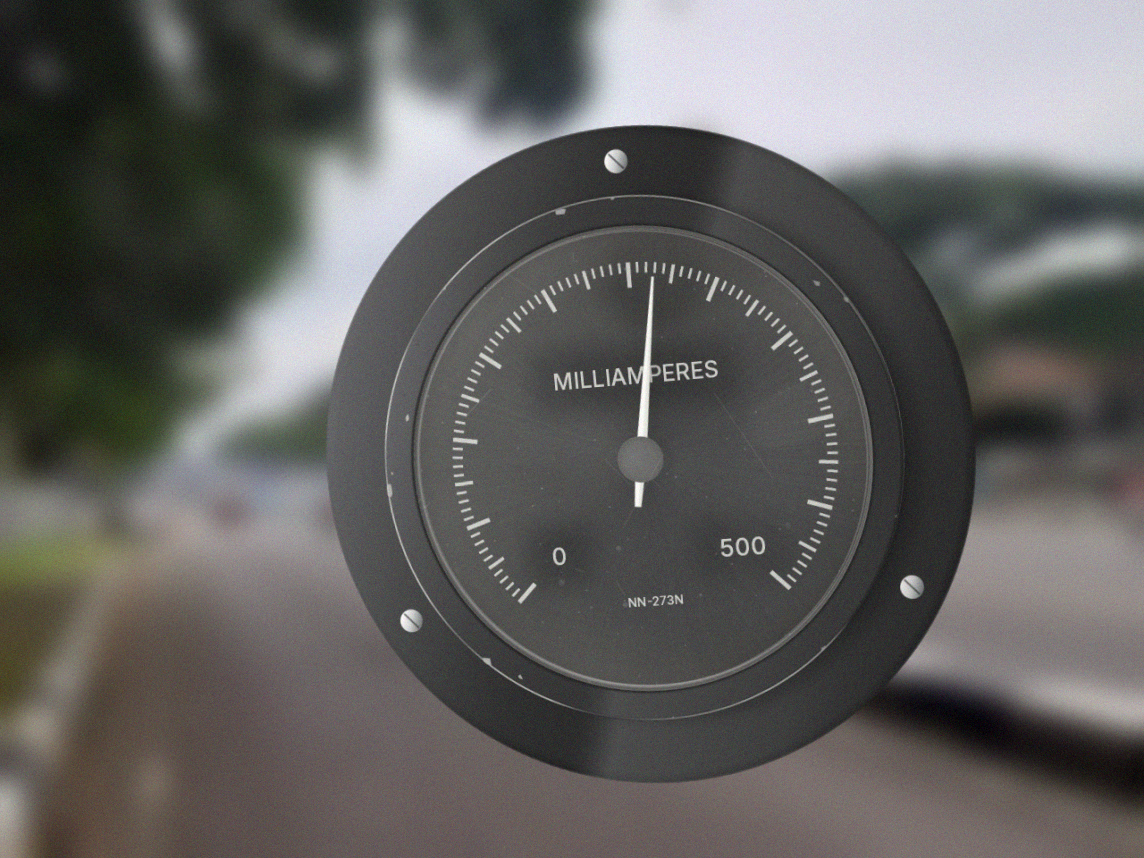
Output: **265** mA
